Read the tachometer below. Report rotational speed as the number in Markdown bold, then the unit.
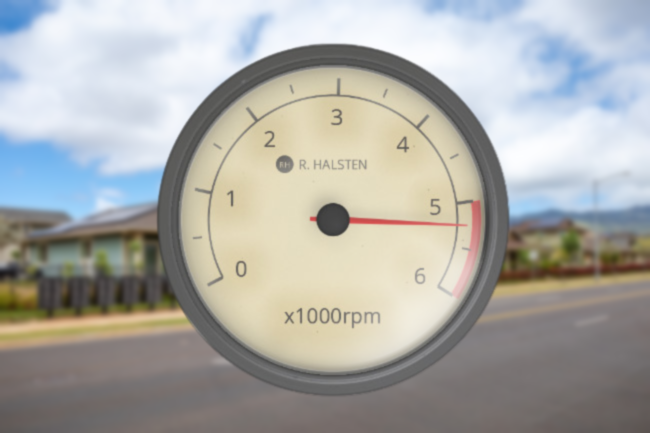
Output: **5250** rpm
